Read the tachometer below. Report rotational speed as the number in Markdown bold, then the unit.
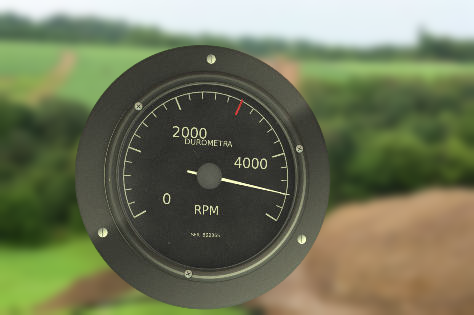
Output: **4600** rpm
